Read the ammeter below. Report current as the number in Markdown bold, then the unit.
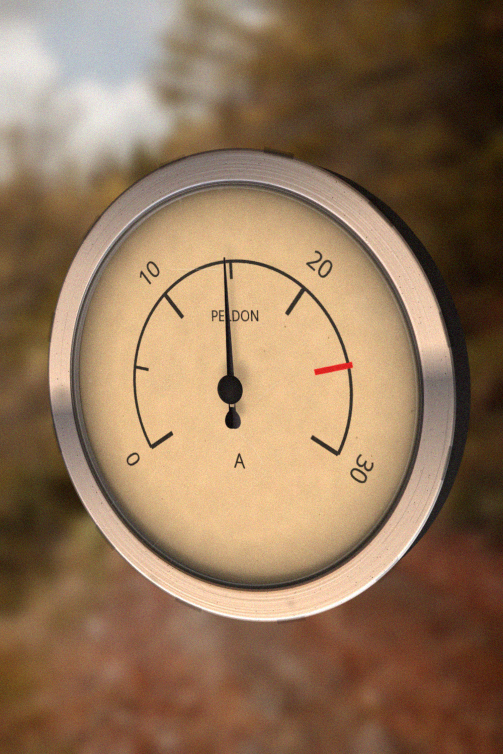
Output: **15** A
